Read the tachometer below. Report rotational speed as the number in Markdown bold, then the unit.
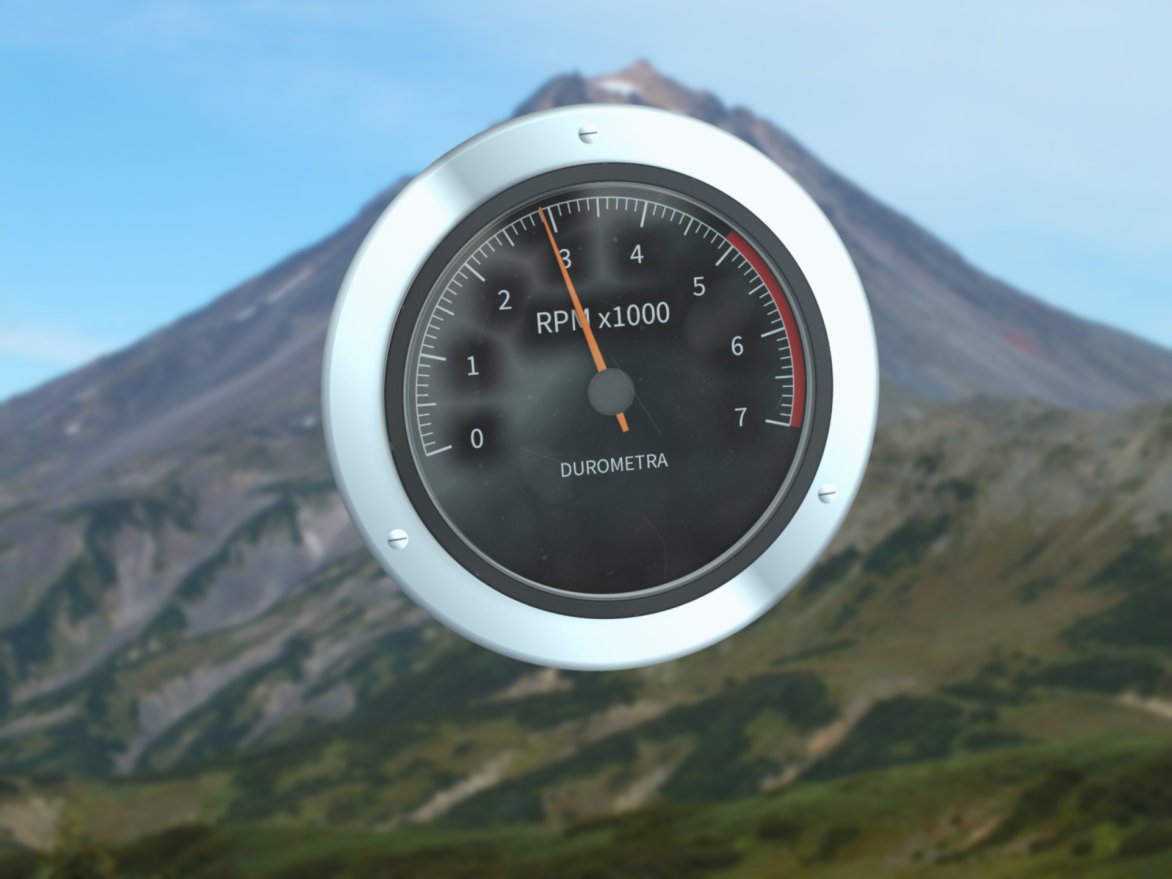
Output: **2900** rpm
